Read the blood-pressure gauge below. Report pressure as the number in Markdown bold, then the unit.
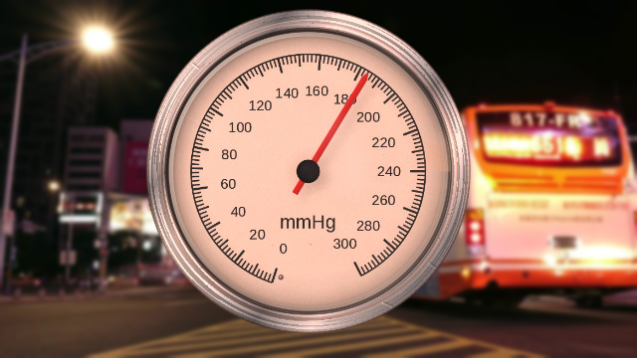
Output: **184** mmHg
